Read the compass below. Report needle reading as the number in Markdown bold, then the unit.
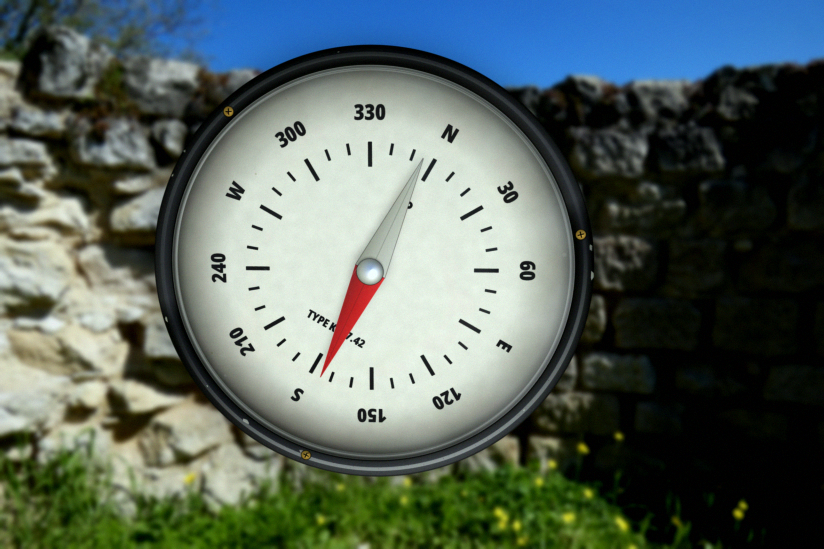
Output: **175** °
